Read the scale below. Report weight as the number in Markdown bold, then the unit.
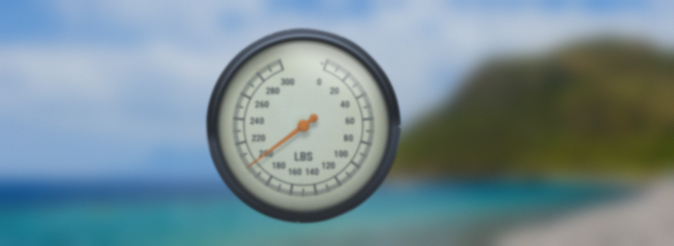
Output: **200** lb
